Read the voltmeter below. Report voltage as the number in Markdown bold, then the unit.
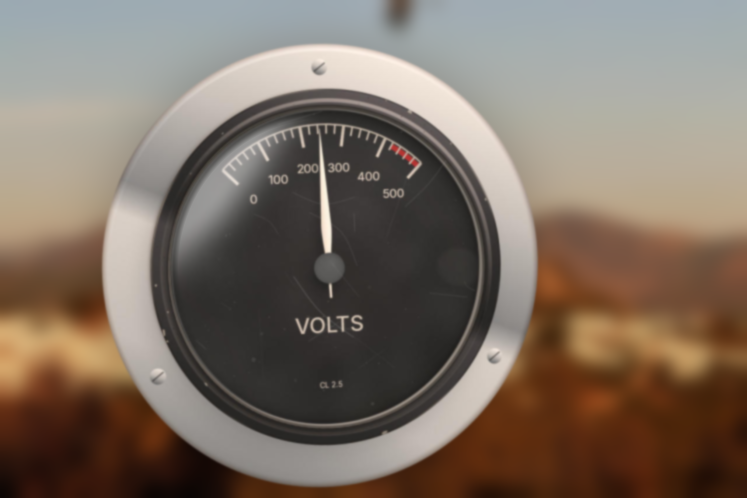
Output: **240** V
